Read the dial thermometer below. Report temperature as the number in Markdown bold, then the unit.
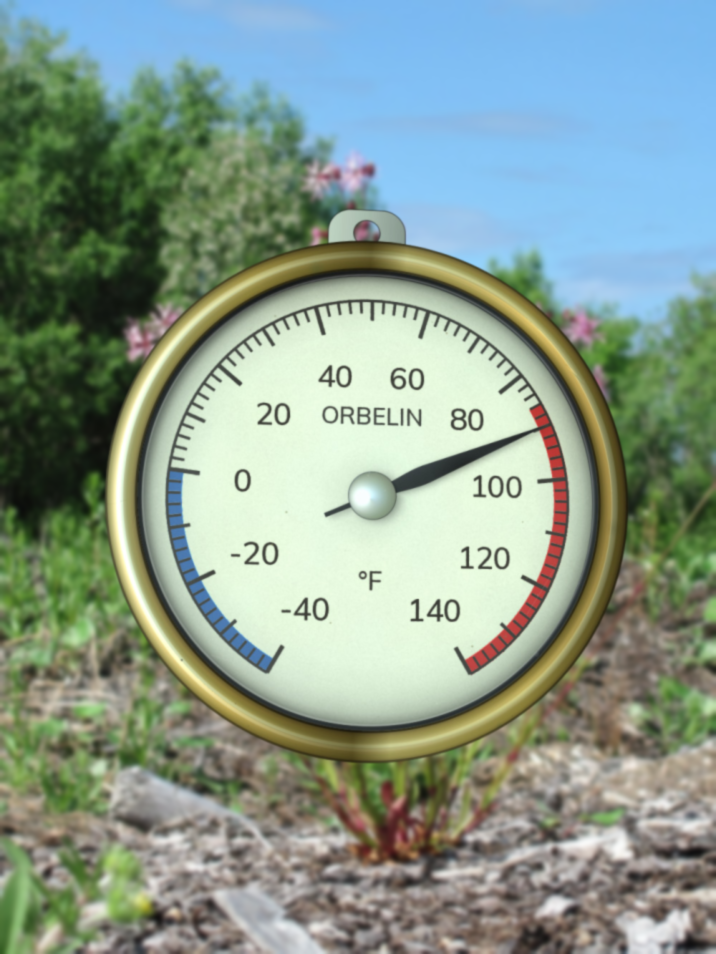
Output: **90** °F
